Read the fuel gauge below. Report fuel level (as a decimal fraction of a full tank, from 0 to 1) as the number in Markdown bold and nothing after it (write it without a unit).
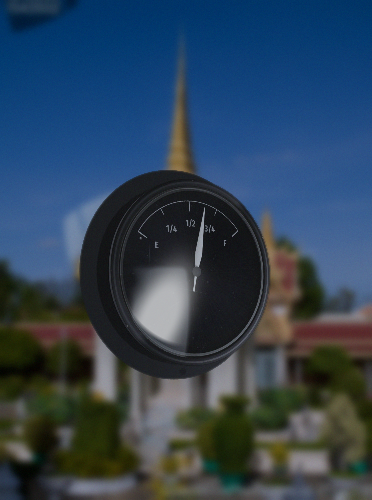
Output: **0.625**
